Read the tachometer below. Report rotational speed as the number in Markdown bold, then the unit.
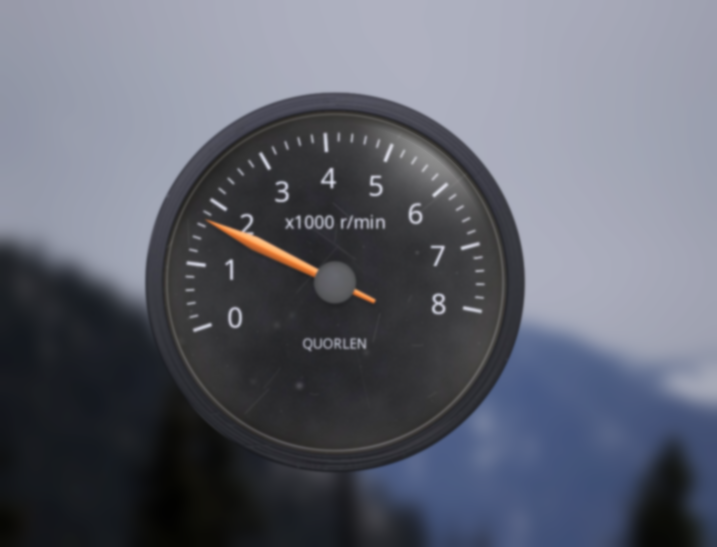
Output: **1700** rpm
